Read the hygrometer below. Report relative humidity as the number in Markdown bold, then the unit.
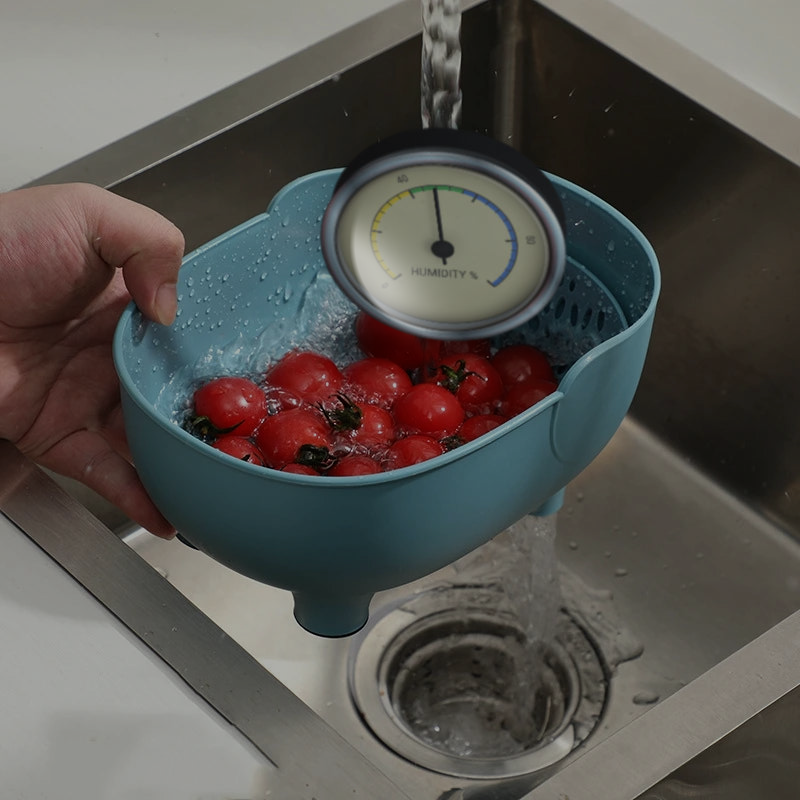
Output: **48** %
